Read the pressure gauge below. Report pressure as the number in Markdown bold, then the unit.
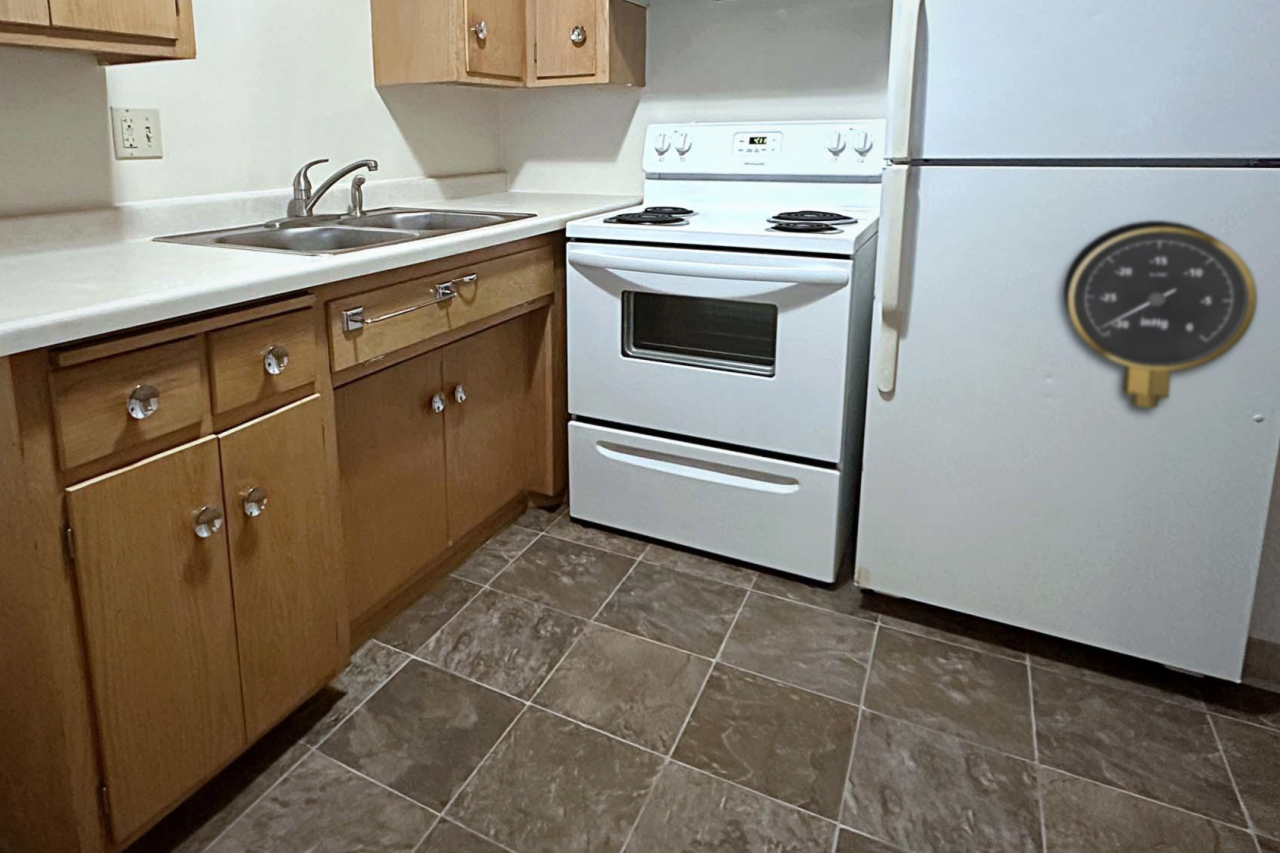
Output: **-29** inHg
